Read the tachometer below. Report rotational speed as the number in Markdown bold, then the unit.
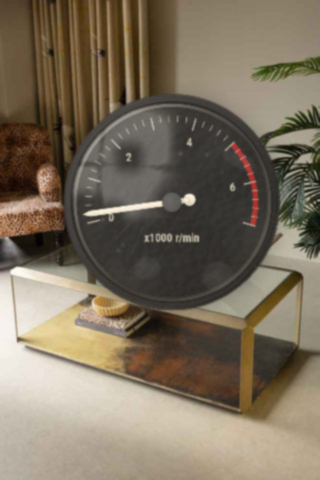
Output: **200** rpm
